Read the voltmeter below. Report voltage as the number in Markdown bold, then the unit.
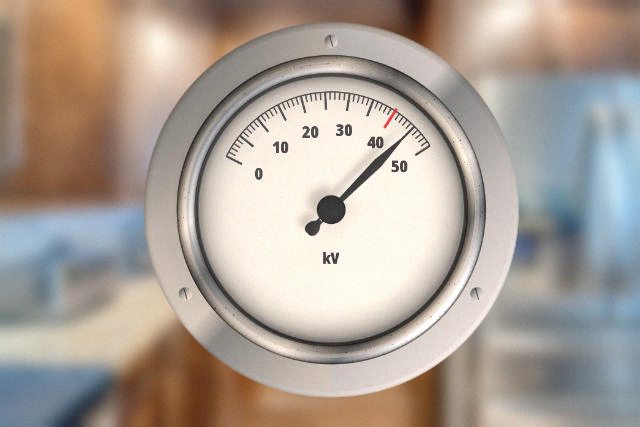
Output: **45** kV
